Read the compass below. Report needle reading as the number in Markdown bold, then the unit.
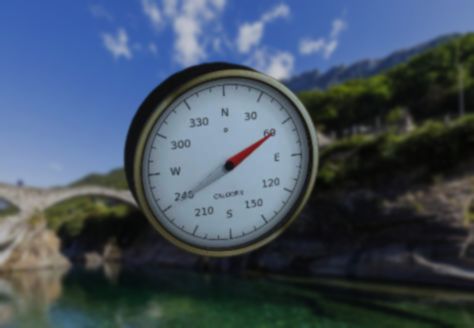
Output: **60** °
